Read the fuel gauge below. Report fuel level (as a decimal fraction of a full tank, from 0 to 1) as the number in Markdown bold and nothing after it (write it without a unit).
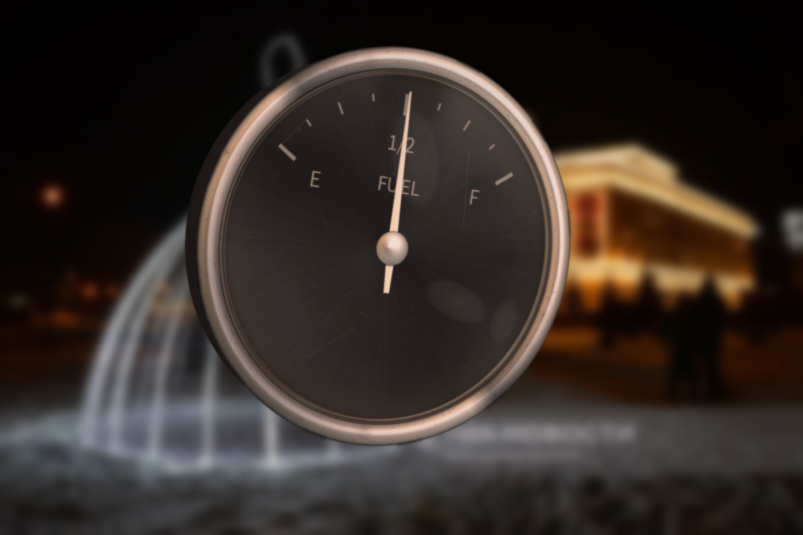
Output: **0.5**
